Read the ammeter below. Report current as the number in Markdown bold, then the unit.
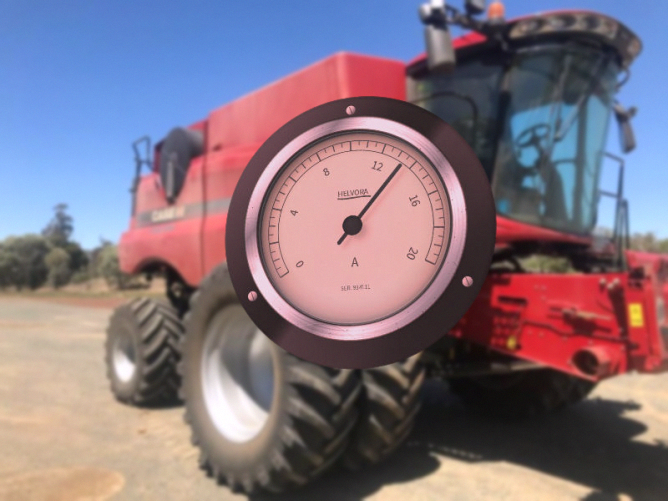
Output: **13.5** A
